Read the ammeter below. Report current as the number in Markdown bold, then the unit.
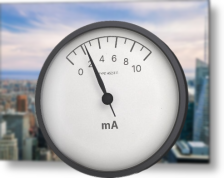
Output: **2.5** mA
